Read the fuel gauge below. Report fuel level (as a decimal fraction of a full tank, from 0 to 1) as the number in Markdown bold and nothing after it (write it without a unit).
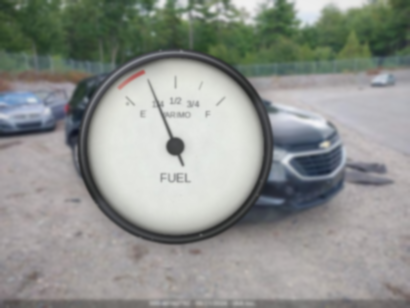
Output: **0.25**
